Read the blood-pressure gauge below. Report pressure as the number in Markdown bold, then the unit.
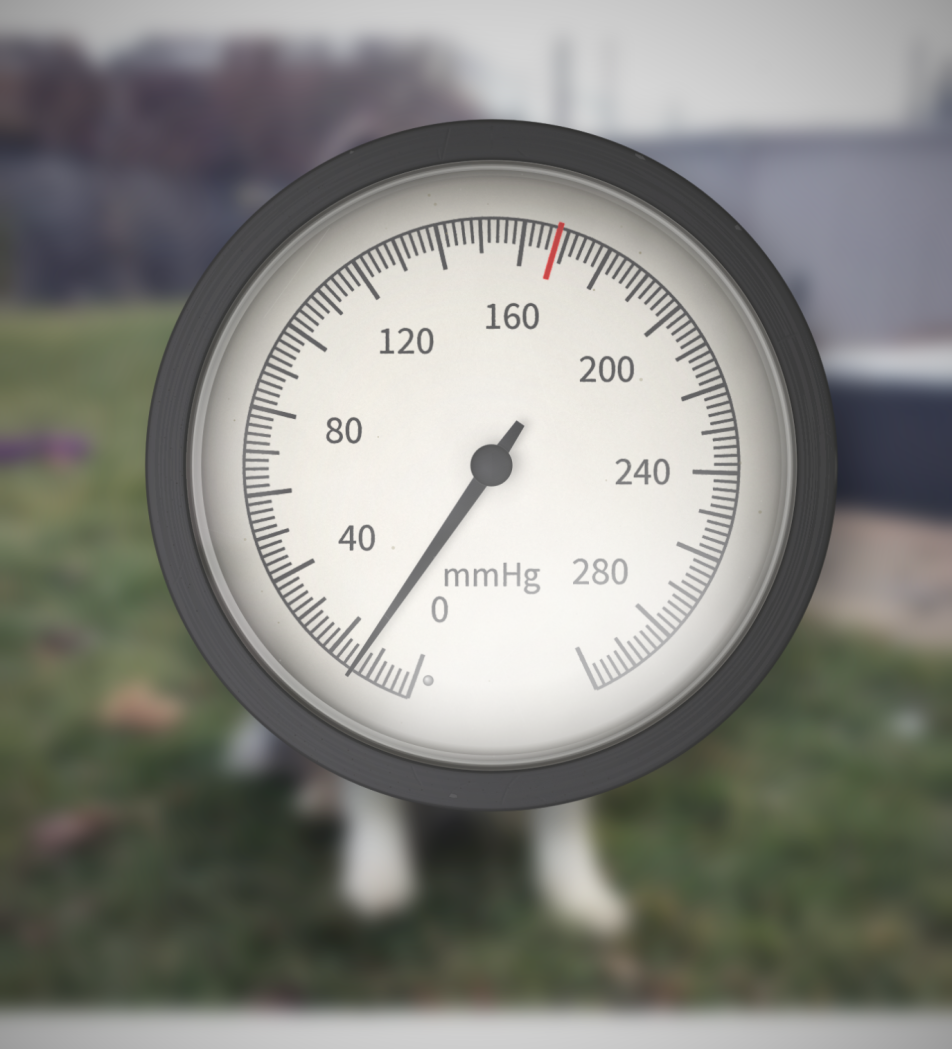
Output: **14** mmHg
